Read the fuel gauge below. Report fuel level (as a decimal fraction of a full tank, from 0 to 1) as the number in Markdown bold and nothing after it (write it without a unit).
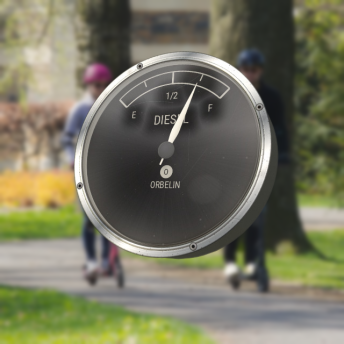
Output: **0.75**
